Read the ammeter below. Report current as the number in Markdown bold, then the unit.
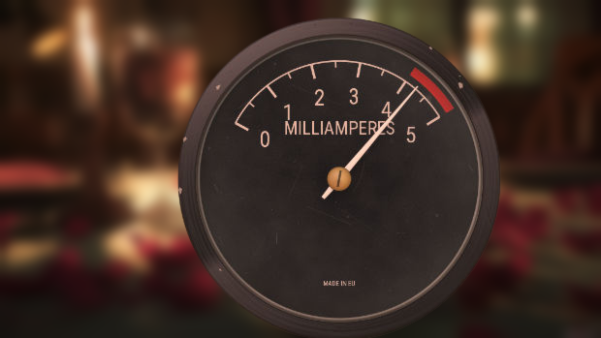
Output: **4.25** mA
